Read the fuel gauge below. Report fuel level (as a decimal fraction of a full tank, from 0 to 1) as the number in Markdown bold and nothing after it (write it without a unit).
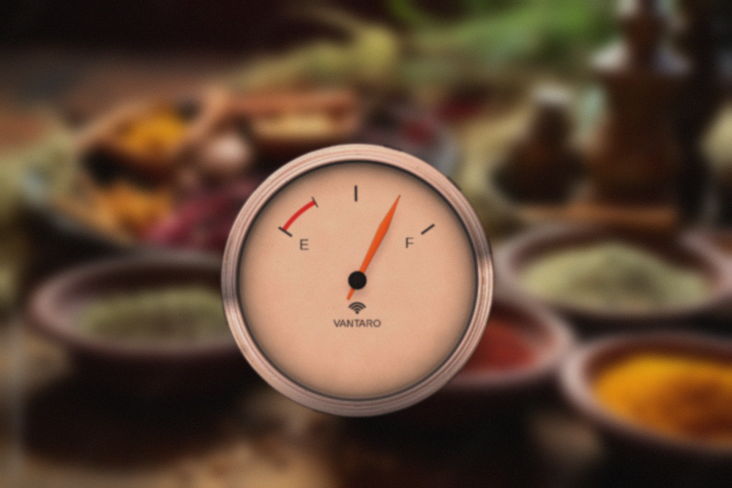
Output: **0.75**
